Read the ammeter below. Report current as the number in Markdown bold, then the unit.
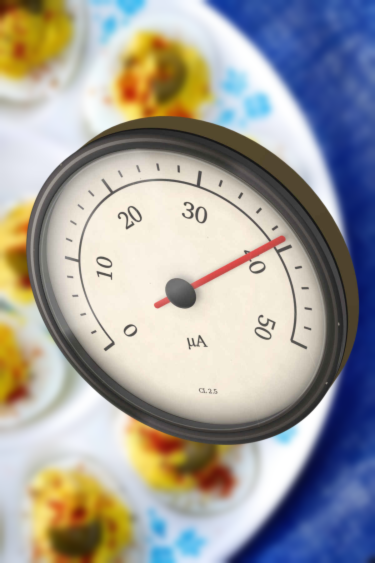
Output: **39** µA
